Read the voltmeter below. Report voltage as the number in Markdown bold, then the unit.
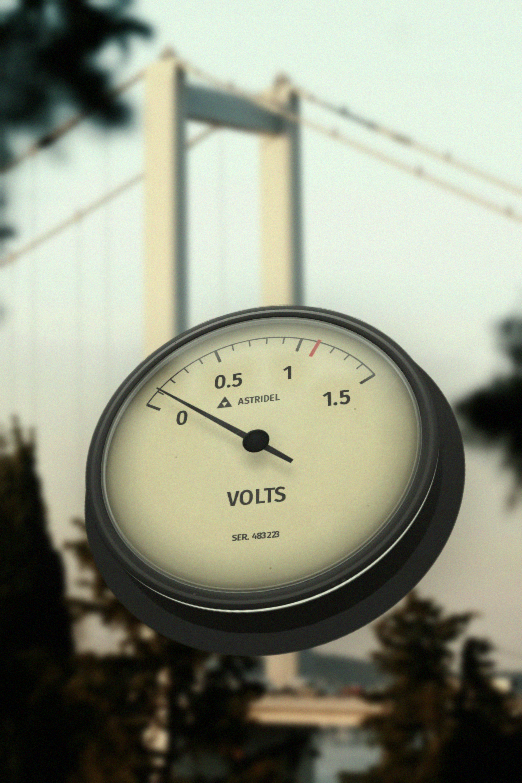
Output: **0.1** V
